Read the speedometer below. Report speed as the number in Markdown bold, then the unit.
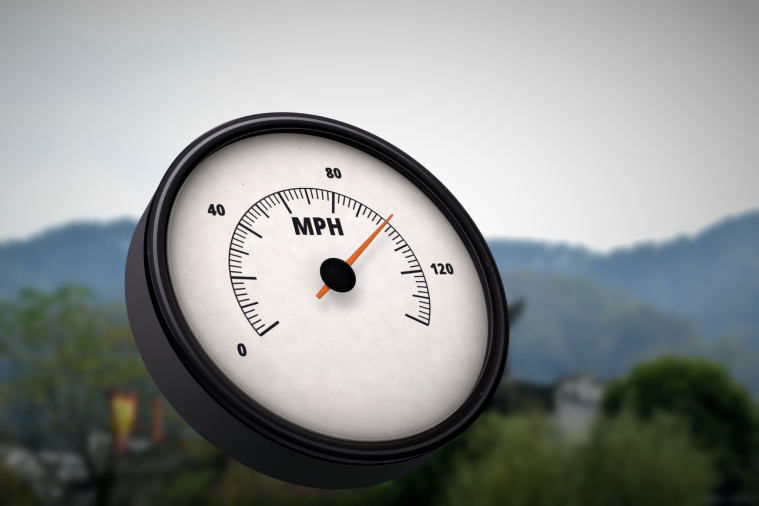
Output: **100** mph
